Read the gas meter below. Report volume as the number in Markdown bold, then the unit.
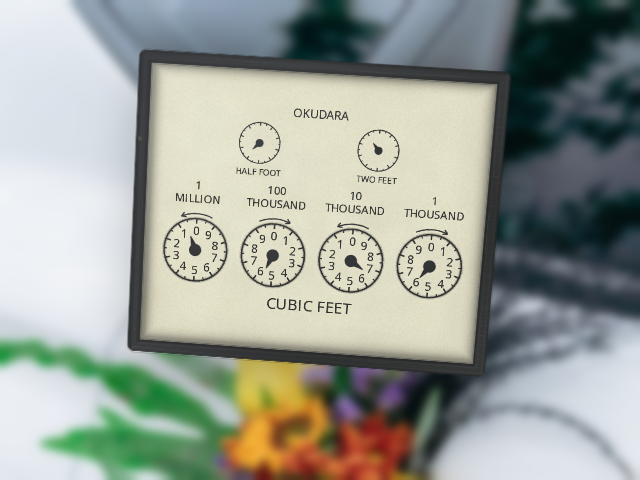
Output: **56600** ft³
